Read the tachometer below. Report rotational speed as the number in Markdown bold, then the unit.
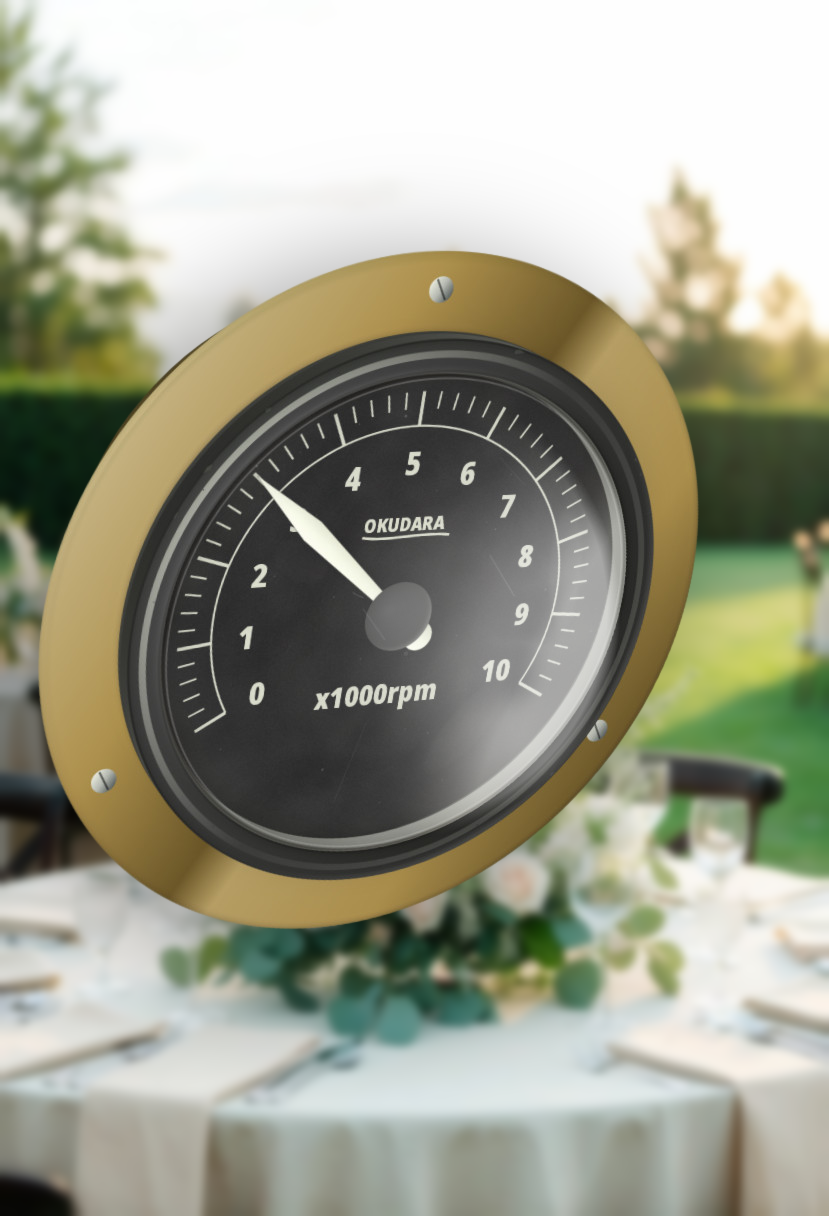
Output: **3000** rpm
